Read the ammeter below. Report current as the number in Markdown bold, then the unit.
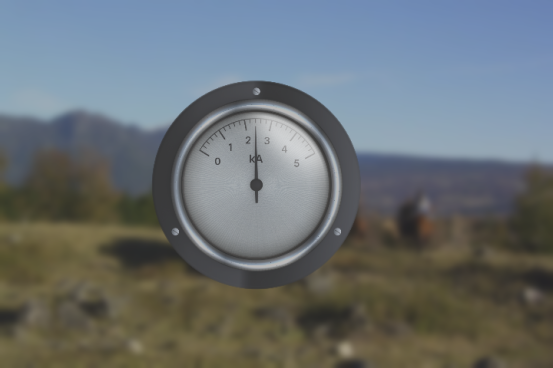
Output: **2.4** kA
